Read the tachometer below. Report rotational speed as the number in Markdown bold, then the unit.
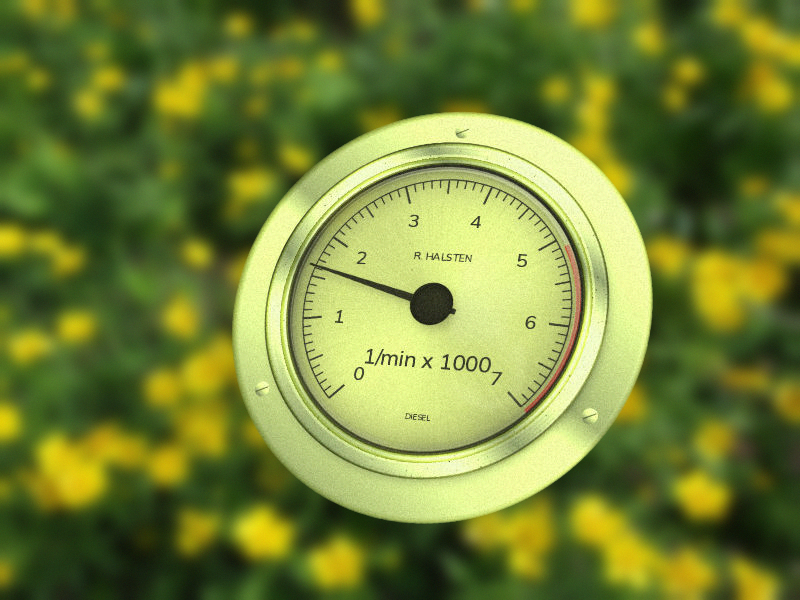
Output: **1600** rpm
